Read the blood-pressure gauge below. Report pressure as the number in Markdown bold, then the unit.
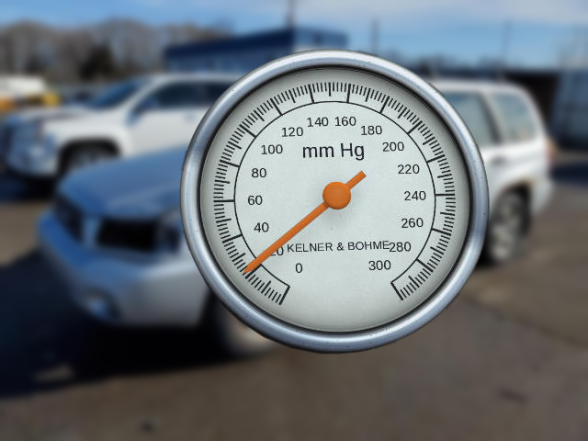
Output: **22** mmHg
